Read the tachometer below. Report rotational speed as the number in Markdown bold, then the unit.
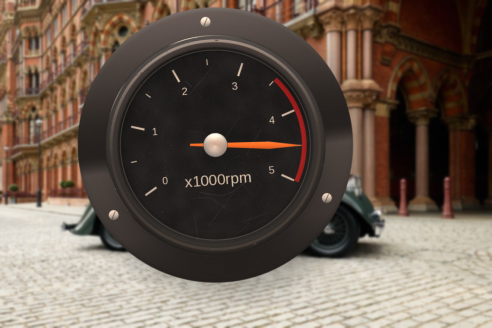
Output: **4500** rpm
